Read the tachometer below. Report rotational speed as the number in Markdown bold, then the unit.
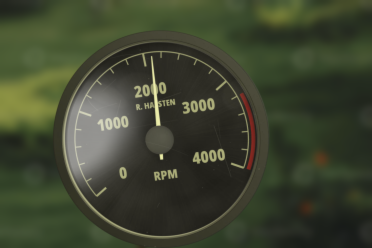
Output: **2100** rpm
